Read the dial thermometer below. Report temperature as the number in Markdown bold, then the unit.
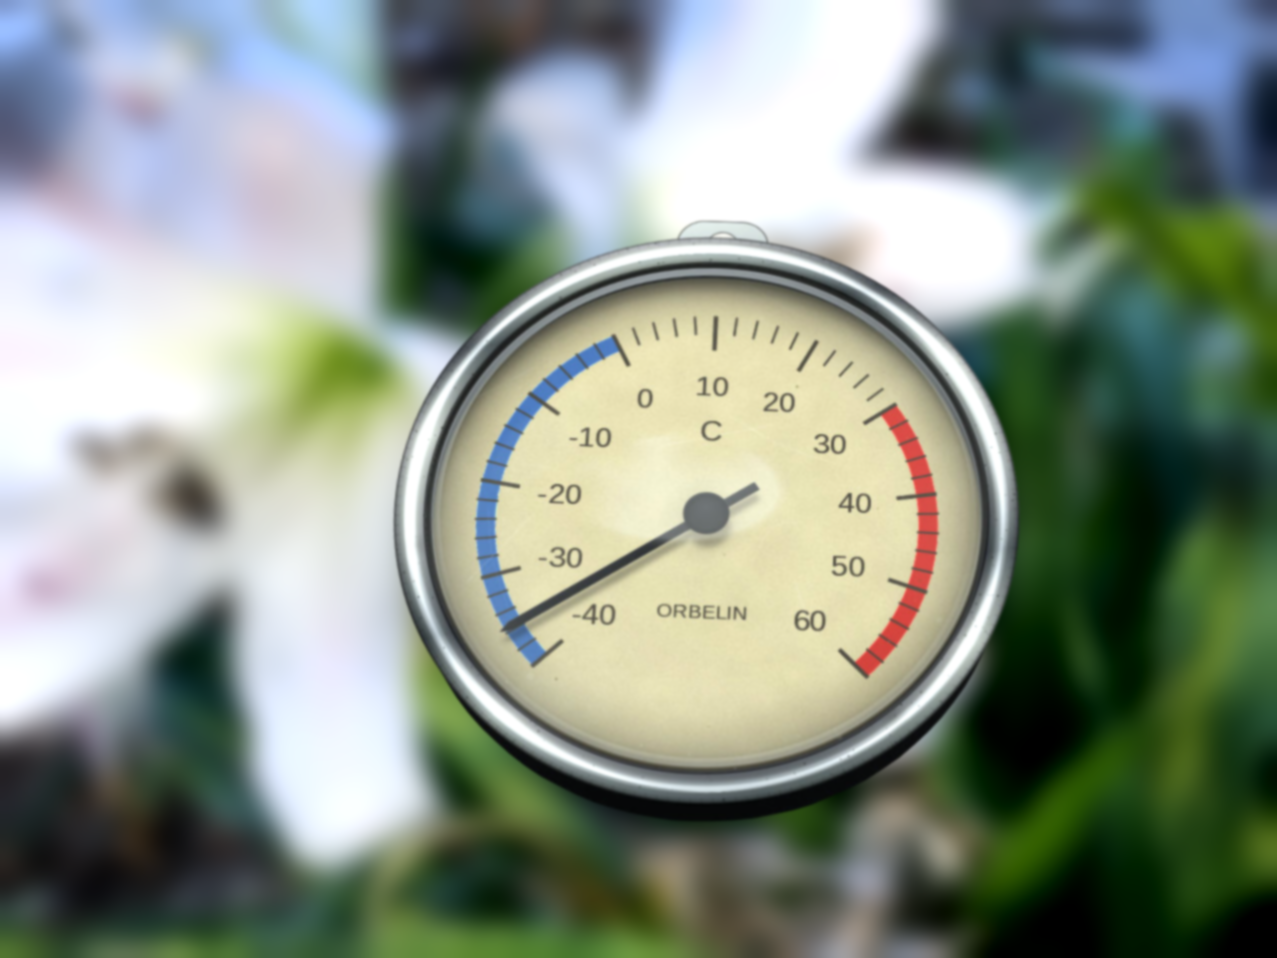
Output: **-36** °C
